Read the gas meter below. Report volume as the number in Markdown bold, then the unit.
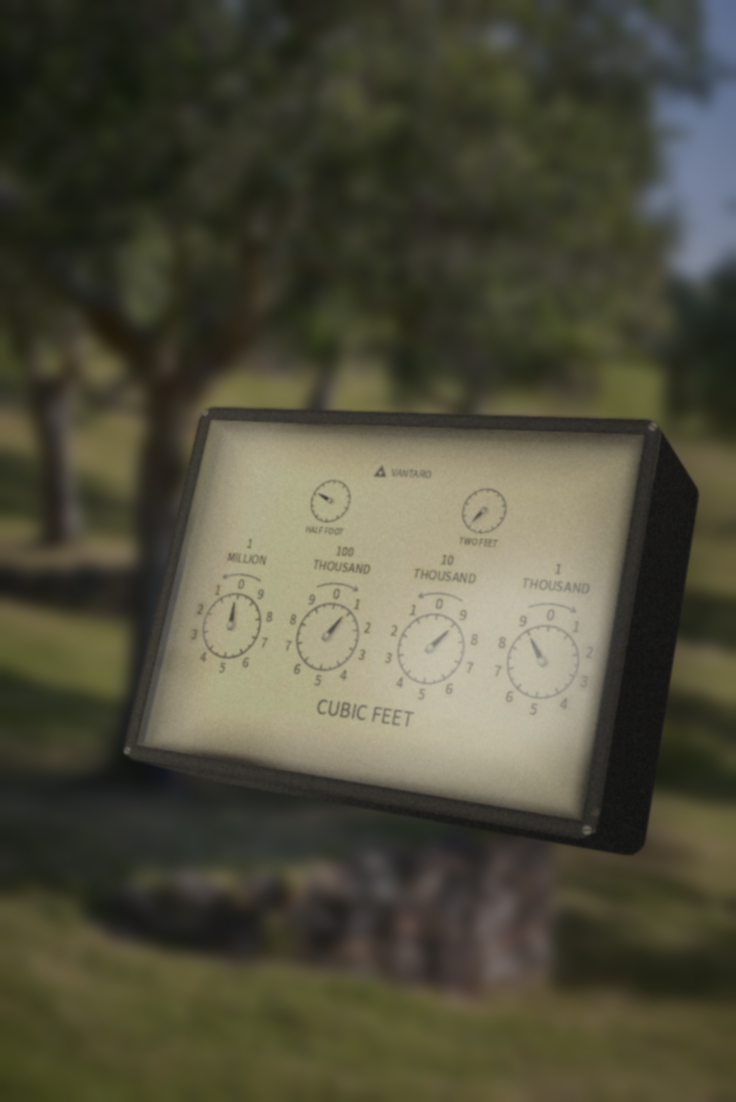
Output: **8900** ft³
